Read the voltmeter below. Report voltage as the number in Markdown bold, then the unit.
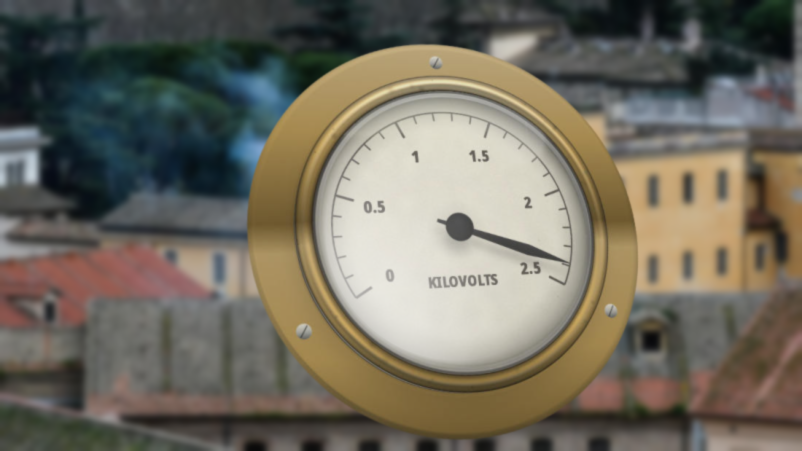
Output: **2.4** kV
